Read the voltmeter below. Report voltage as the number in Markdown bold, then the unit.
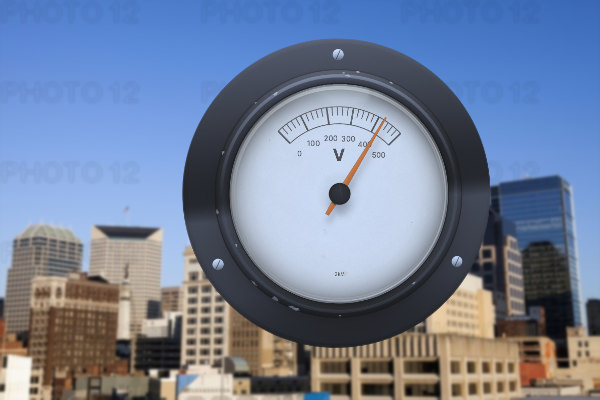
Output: **420** V
